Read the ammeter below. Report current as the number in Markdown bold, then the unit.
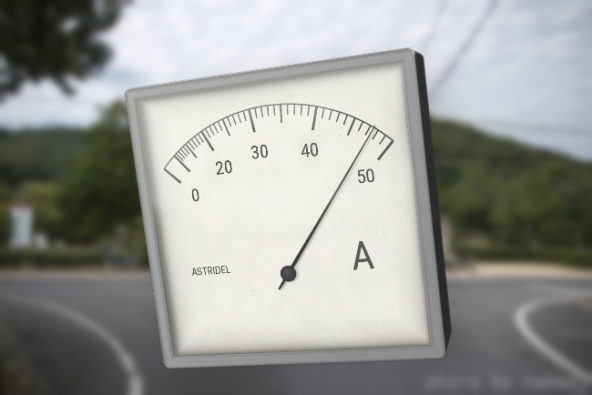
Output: **47.5** A
